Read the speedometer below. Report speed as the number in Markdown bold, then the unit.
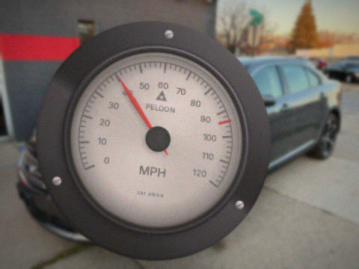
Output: **40** mph
